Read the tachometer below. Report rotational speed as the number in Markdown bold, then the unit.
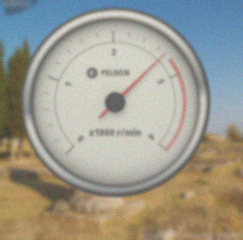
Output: **2700** rpm
